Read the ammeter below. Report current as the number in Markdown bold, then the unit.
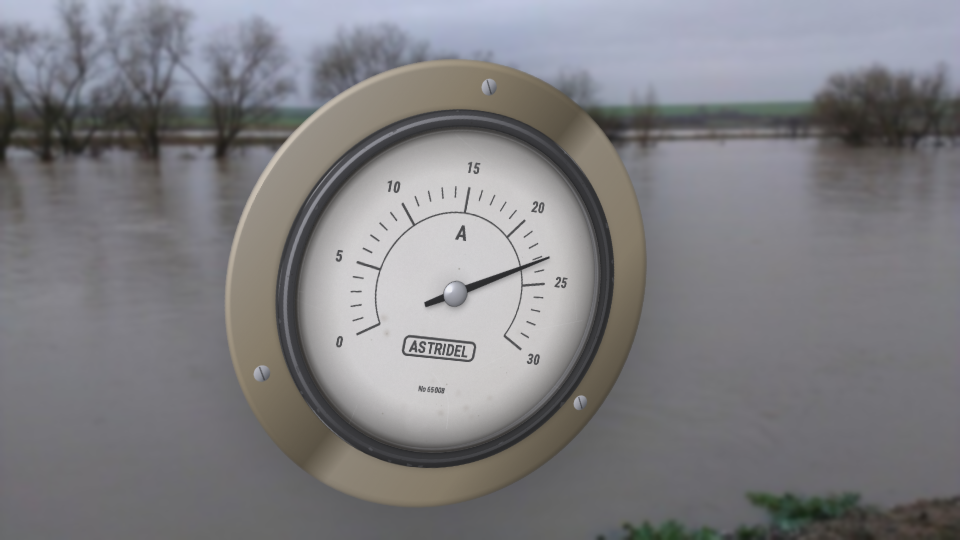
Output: **23** A
